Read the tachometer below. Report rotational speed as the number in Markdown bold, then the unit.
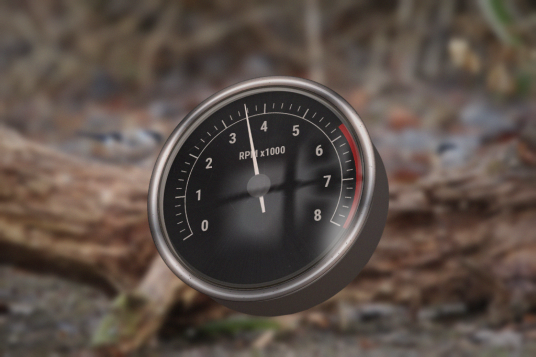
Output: **3600** rpm
